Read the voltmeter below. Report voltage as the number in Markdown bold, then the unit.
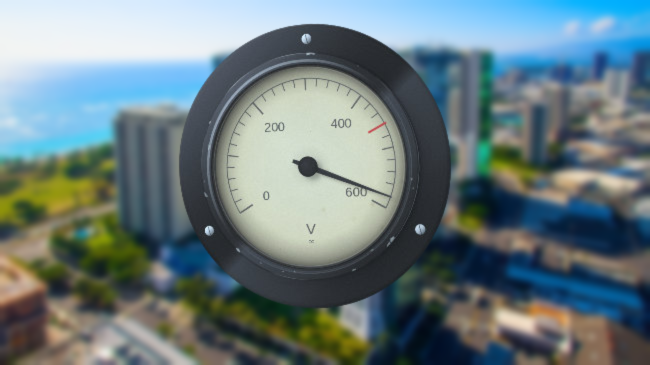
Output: **580** V
